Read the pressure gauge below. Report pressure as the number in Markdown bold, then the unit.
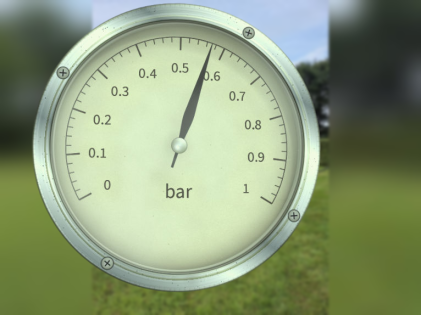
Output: **0.57** bar
